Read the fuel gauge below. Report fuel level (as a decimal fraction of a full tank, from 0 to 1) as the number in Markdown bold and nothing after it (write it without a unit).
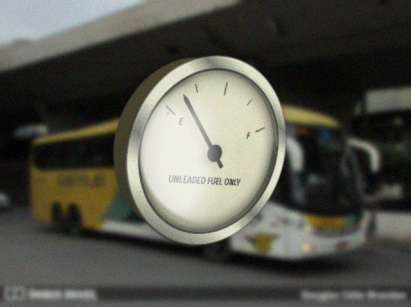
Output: **0.125**
